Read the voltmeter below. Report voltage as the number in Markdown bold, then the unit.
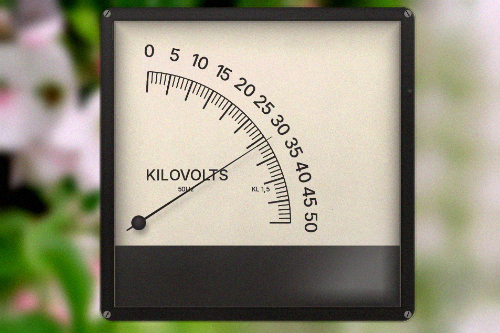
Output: **31** kV
